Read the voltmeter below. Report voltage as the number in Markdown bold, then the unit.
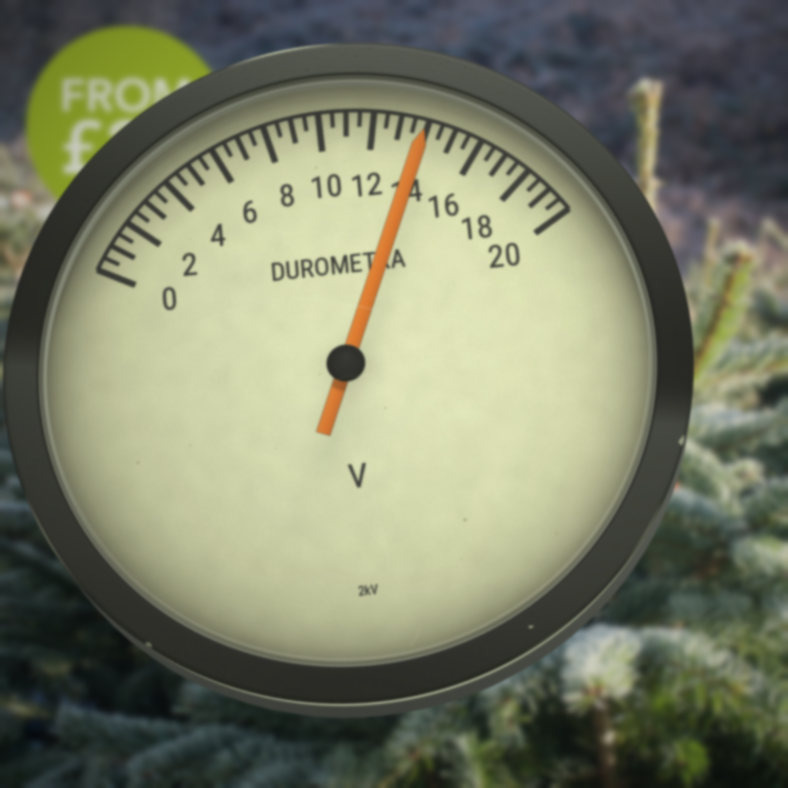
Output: **14** V
